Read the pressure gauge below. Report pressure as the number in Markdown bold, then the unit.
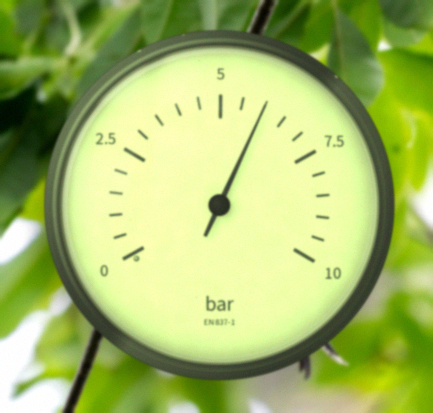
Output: **6** bar
